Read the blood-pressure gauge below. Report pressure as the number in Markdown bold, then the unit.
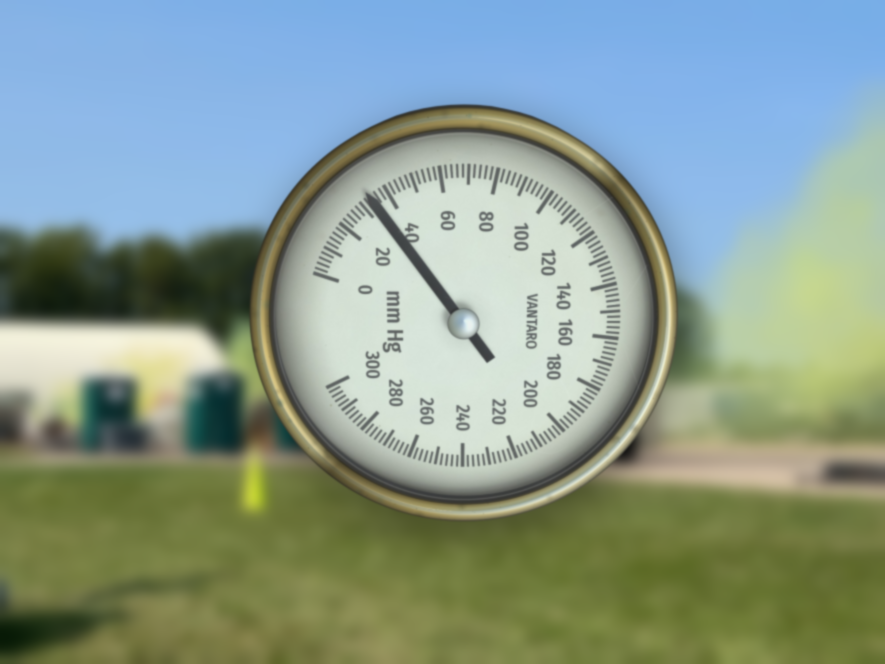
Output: **34** mmHg
